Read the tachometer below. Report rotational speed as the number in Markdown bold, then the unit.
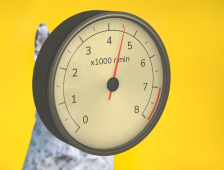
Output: **4500** rpm
